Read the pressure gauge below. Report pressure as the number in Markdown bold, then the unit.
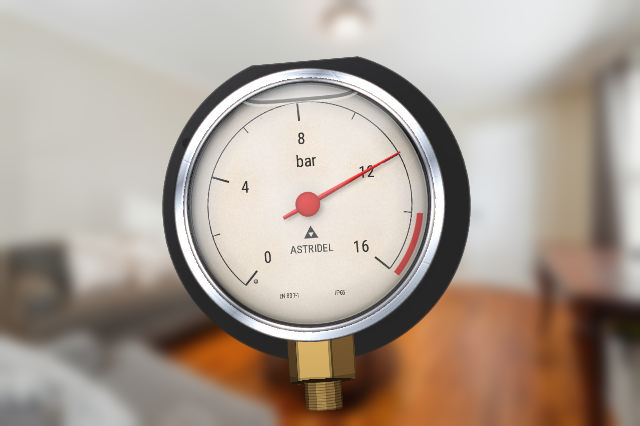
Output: **12** bar
